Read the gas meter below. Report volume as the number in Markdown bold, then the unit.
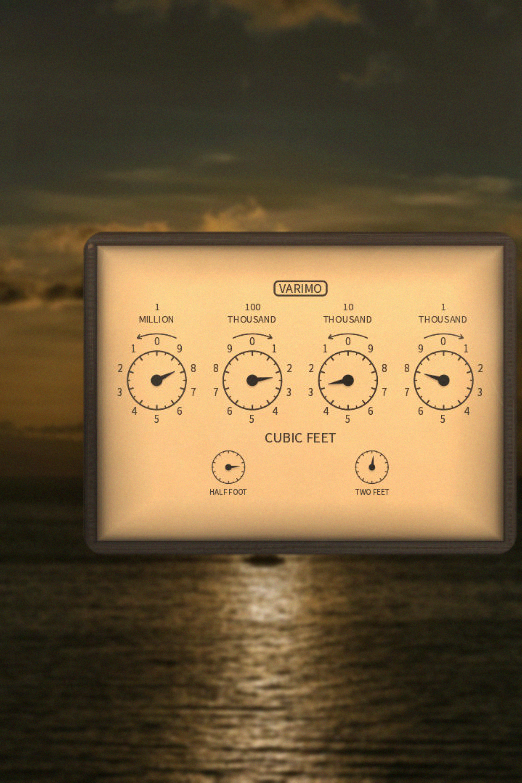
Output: **822800** ft³
